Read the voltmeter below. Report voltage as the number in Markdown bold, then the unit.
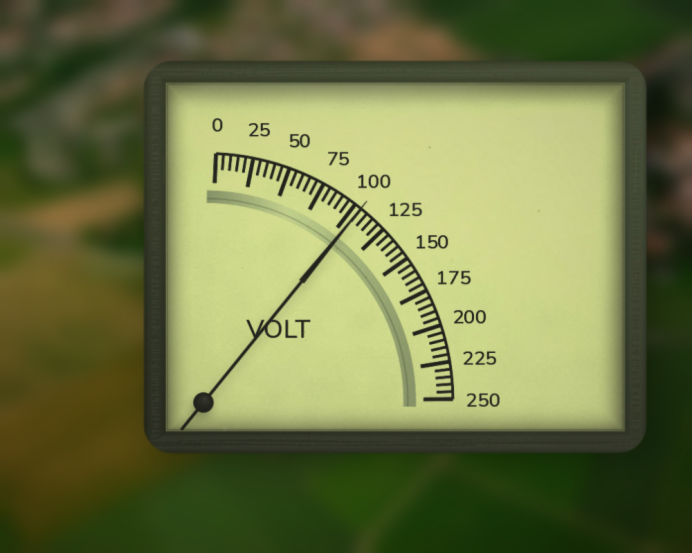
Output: **105** V
